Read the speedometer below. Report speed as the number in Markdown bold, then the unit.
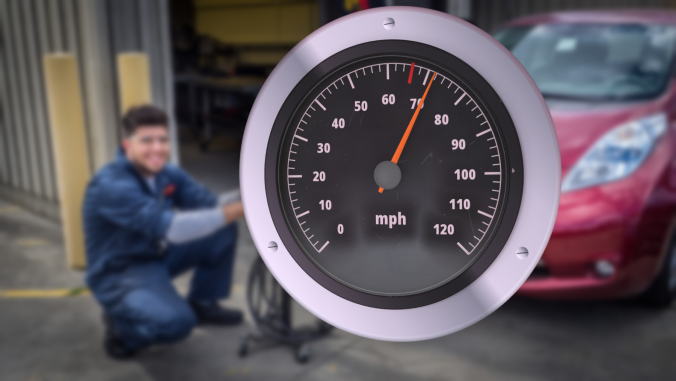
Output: **72** mph
